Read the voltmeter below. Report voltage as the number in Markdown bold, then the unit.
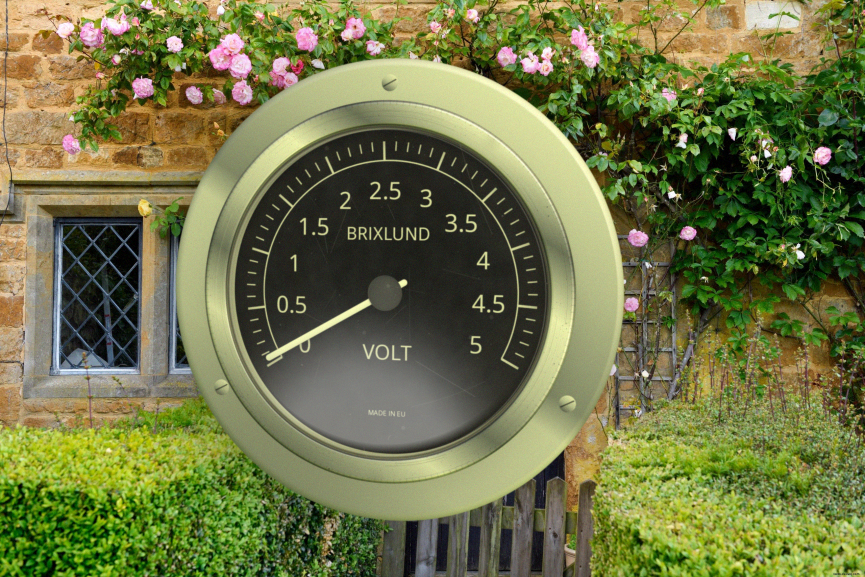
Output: **0.05** V
